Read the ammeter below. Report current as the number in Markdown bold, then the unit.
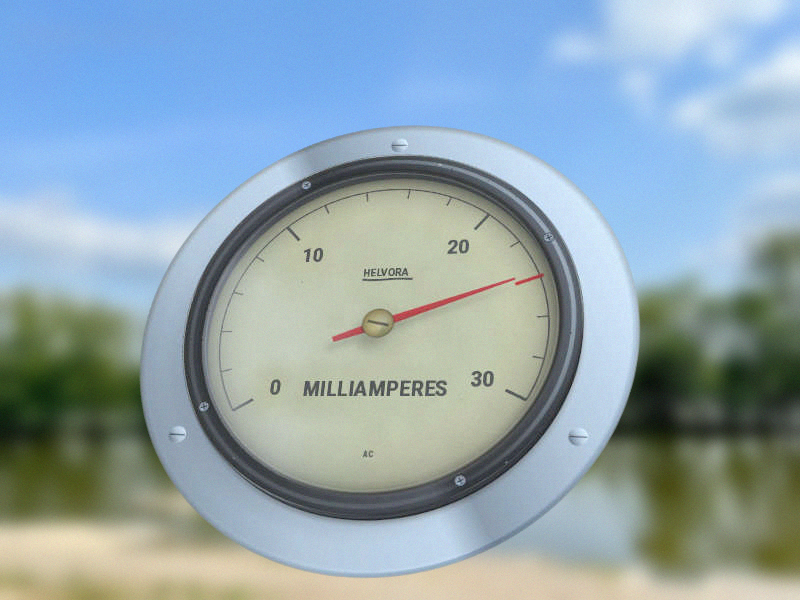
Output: **24** mA
